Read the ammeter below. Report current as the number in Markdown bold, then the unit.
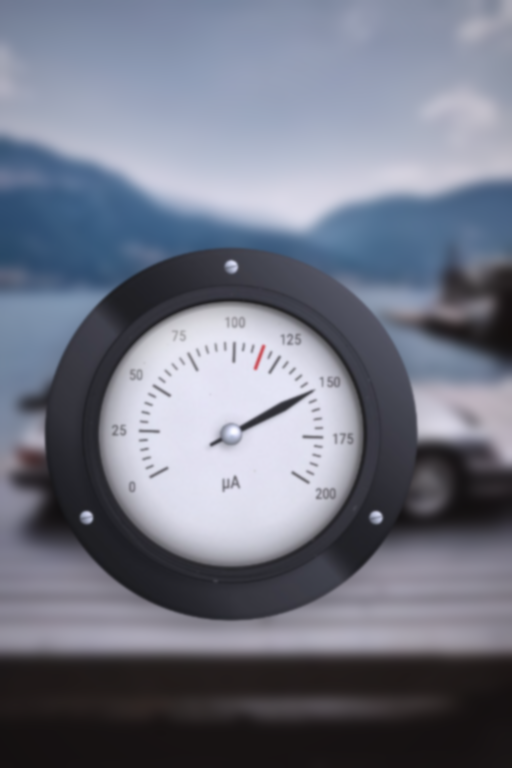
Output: **150** µA
